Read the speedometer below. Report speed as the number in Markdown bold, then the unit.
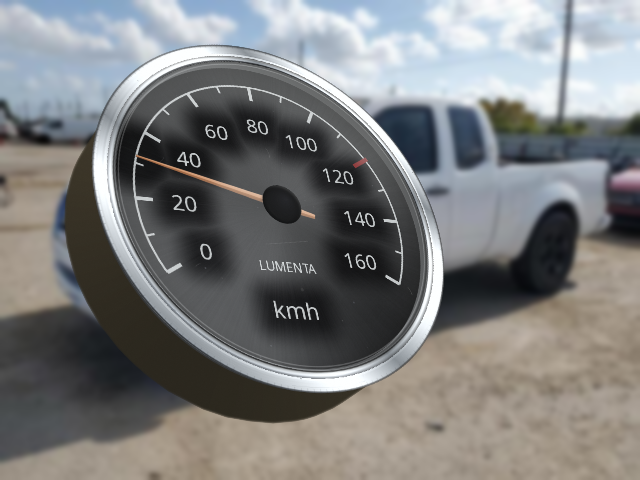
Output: **30** km/h
